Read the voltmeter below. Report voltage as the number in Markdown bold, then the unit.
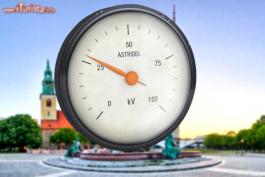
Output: **27.5** kV
